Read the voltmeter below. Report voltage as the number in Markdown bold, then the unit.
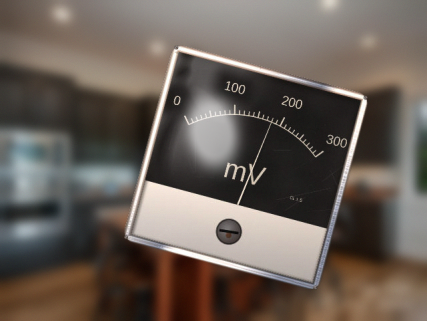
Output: **180** mV
